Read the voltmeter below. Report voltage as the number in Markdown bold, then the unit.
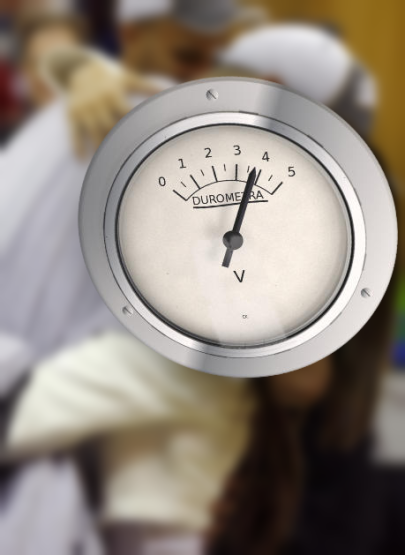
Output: **3.75** V
